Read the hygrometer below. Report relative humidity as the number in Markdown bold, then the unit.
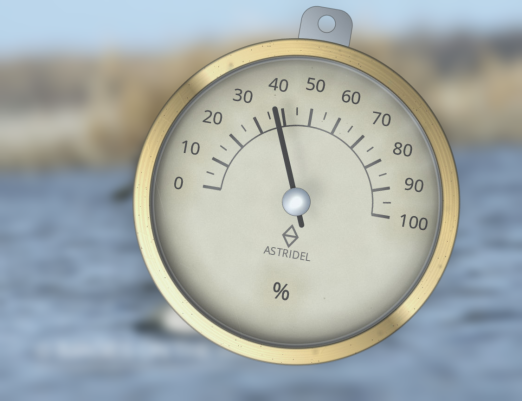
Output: **37.5** %
